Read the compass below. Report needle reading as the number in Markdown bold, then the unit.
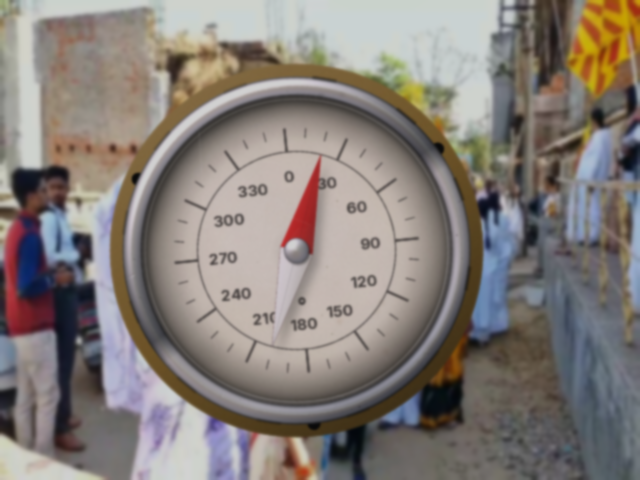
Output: **20** °
